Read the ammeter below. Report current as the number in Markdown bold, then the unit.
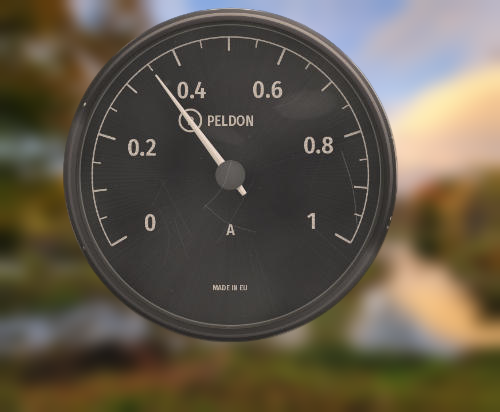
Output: **0.35** A
